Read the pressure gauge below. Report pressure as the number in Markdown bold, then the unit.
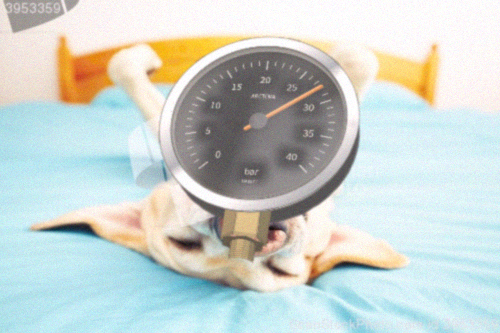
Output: **28** bar
